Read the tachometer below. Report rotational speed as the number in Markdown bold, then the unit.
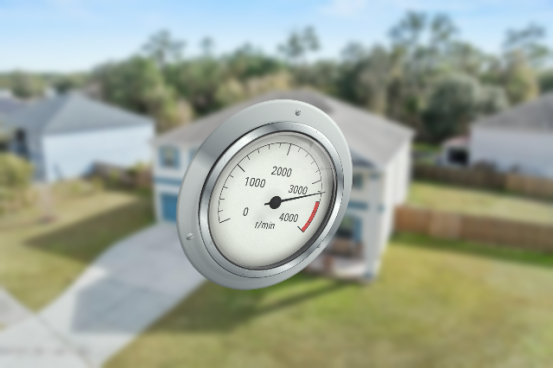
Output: **3200** rpm
